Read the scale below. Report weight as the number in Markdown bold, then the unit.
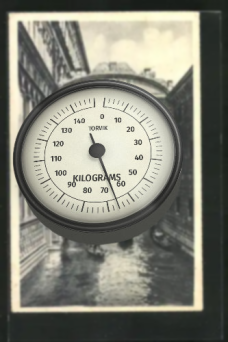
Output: **66** kg
